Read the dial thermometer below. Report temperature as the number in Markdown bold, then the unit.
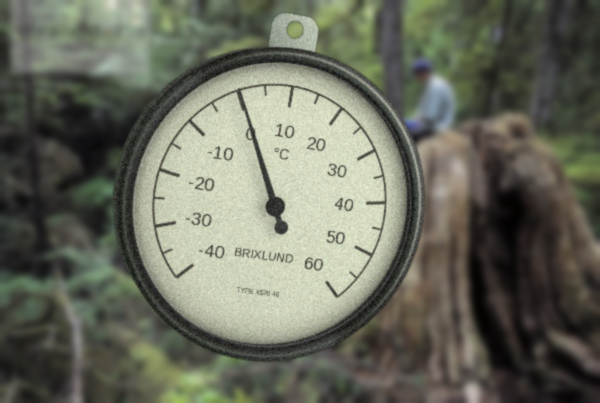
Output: **0** °C
